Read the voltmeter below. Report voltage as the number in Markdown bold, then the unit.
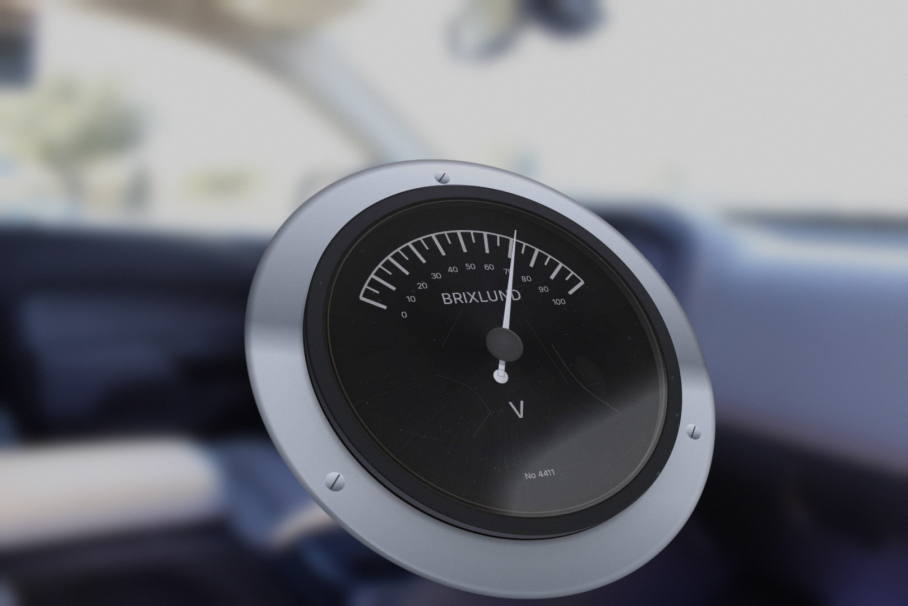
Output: **70** V
